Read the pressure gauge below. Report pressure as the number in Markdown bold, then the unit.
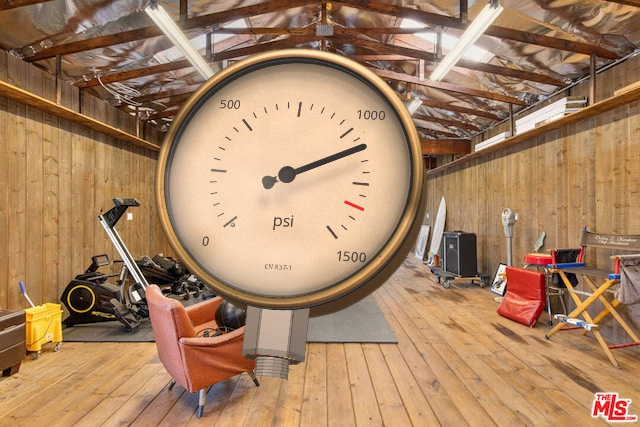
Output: **1100** psi
